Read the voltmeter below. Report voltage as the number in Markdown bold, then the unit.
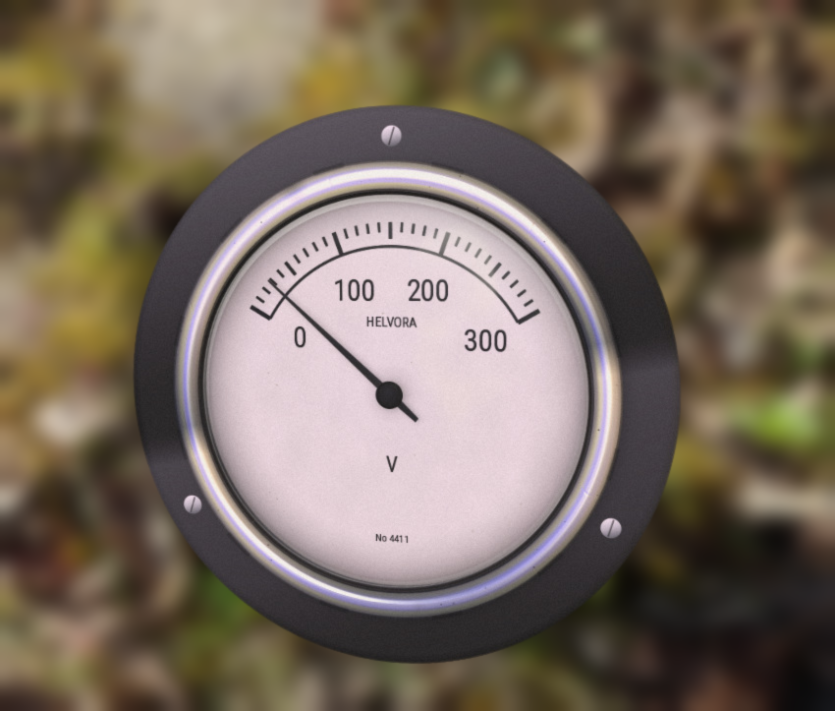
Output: **30** V
